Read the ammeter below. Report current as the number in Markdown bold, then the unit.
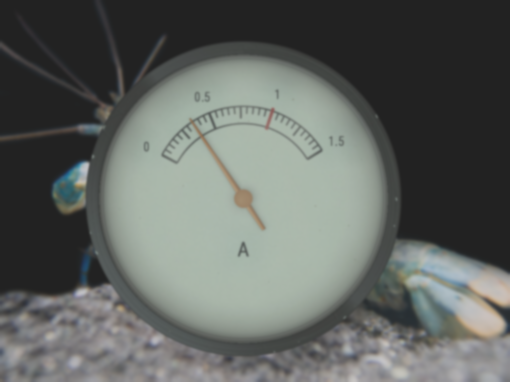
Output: **0.35** A
